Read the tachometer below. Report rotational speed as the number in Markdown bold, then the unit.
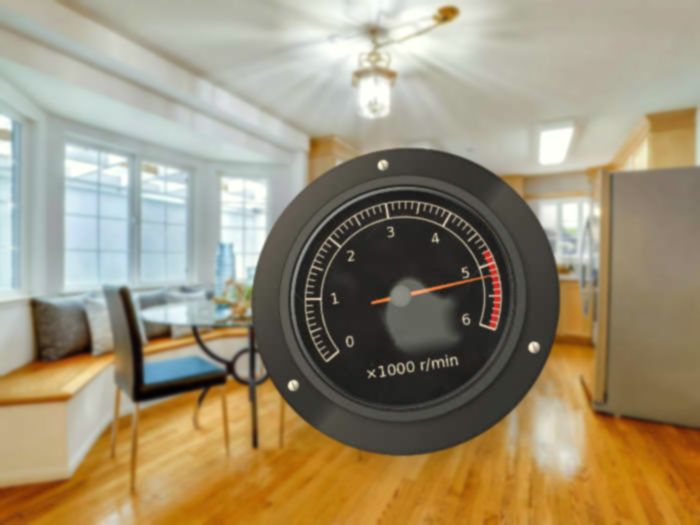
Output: **5200** rpm
